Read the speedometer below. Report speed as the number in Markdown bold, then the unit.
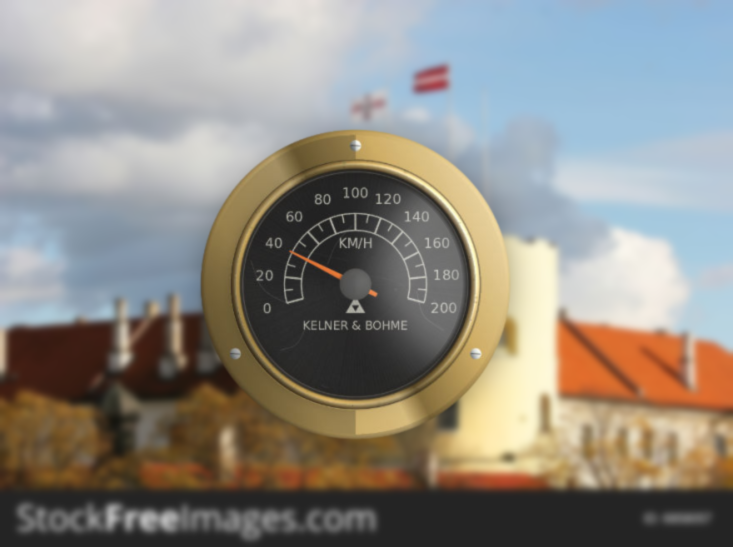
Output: **40** km/h
